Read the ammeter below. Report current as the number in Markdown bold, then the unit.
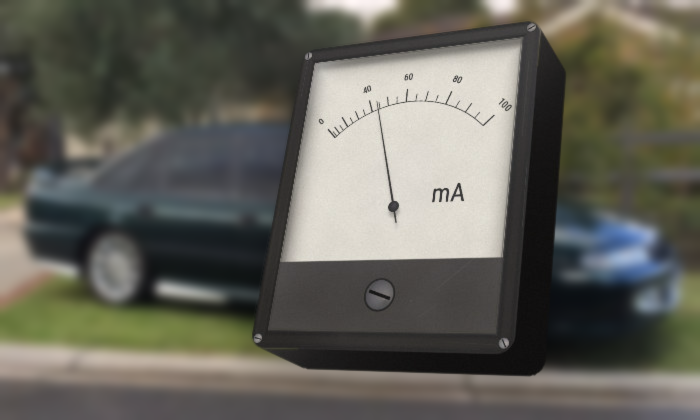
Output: **45** mA
